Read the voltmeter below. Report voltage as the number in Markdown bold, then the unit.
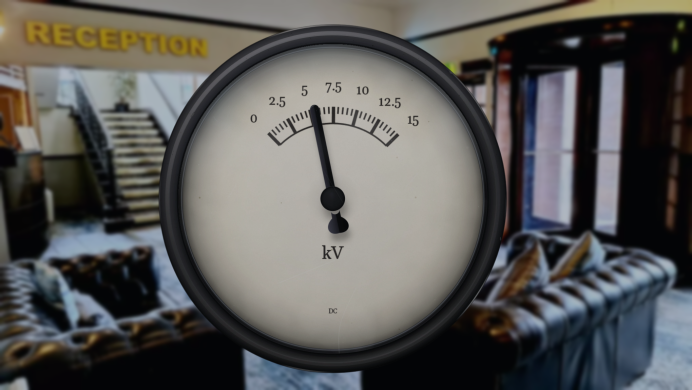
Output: **5.5** kV
